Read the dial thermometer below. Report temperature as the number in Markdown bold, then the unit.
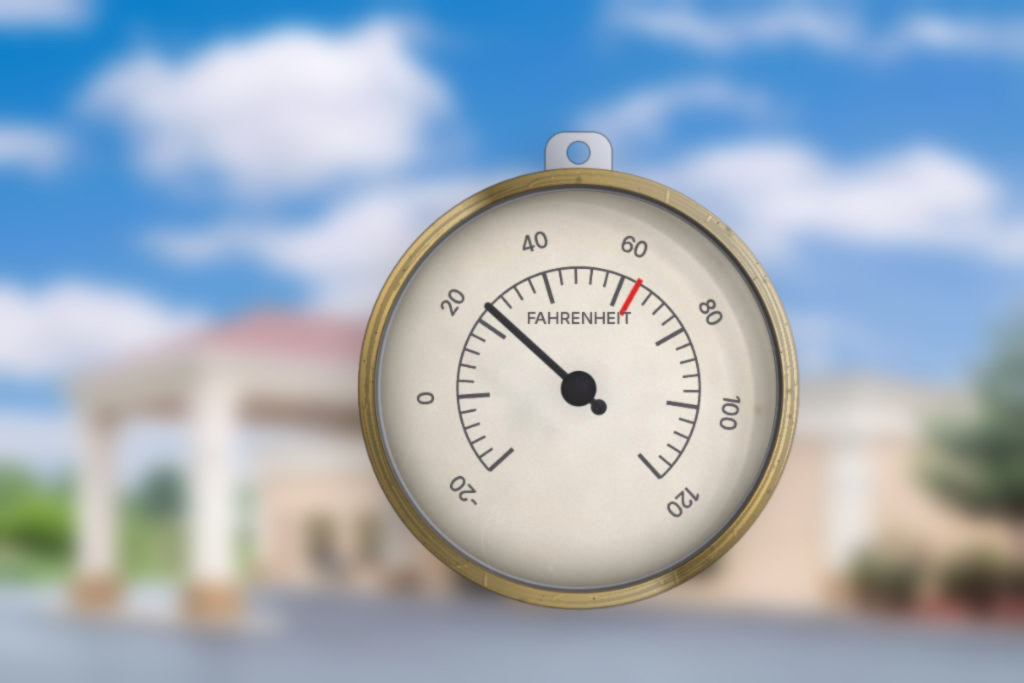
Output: **24** °F
